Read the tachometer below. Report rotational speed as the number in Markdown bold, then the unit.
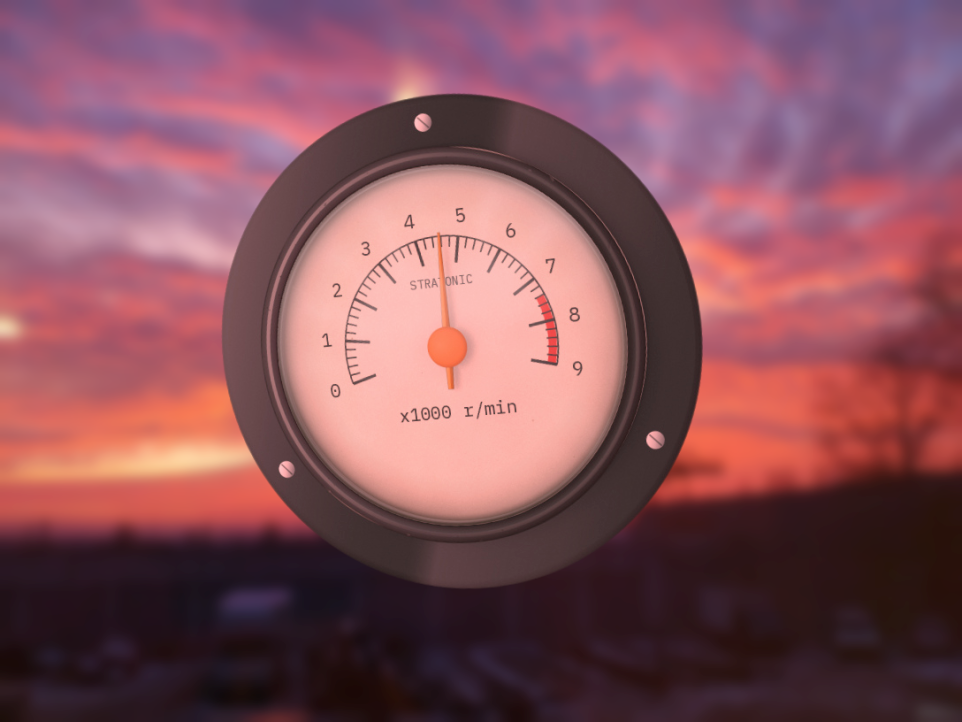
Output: **4600** rpm
